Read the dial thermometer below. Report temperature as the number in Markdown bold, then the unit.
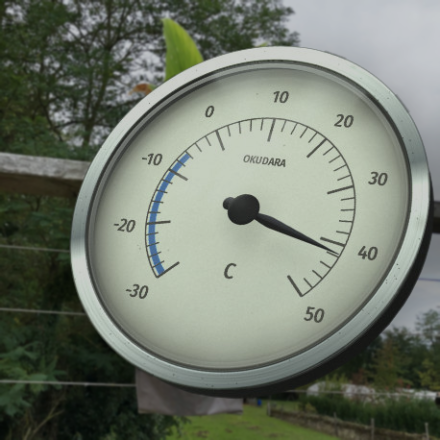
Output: **42** °C
